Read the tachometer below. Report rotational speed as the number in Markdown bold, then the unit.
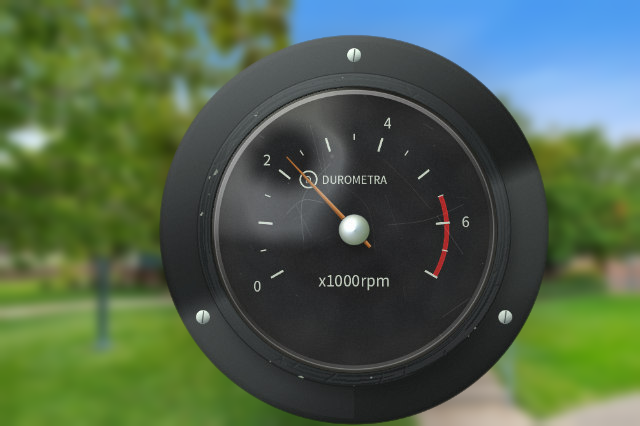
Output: **2250** rpm
